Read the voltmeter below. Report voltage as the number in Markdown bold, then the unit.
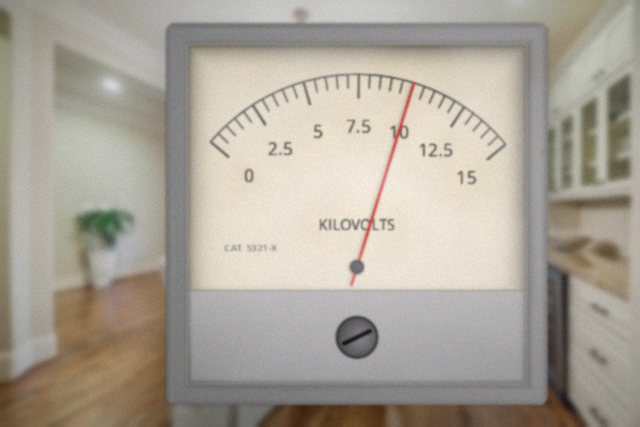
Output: **10** kV
